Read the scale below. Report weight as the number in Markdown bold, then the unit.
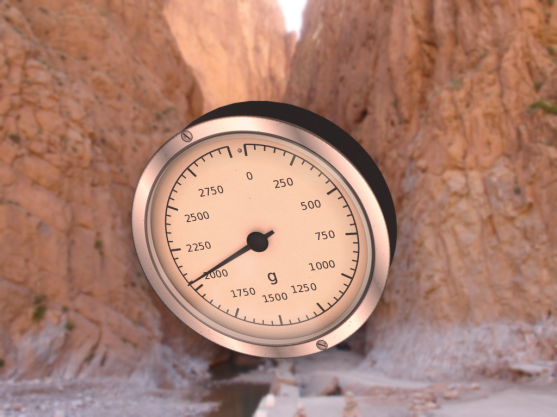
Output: **2050** g
